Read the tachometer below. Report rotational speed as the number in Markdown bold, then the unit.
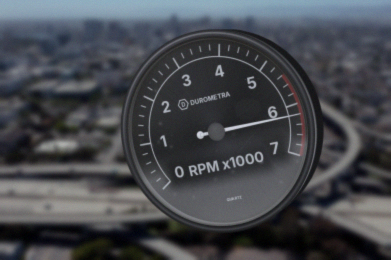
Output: **6200** rpm
